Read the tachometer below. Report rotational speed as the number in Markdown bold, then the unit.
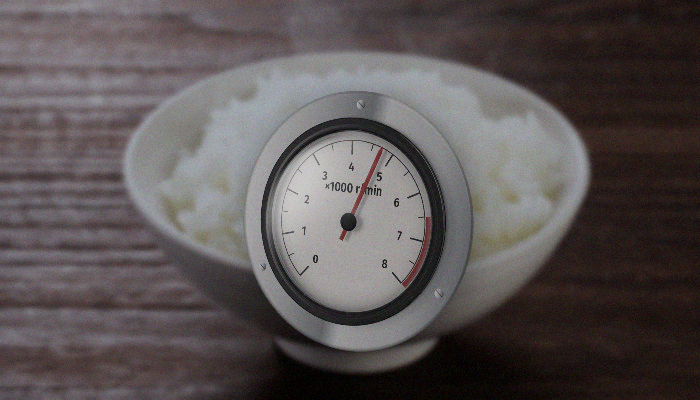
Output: **4750** rpm
